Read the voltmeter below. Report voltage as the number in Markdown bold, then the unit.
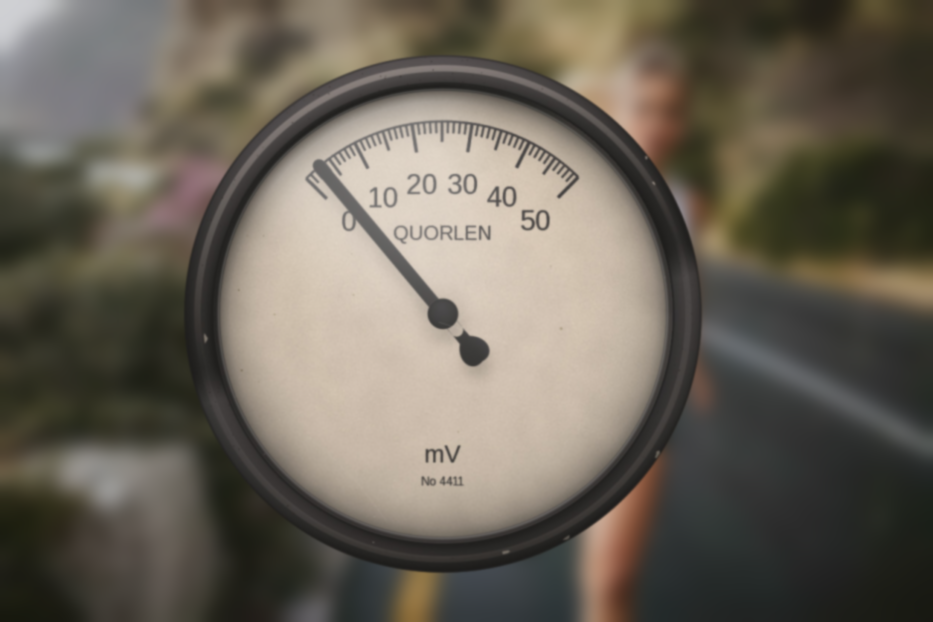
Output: **3** mV
